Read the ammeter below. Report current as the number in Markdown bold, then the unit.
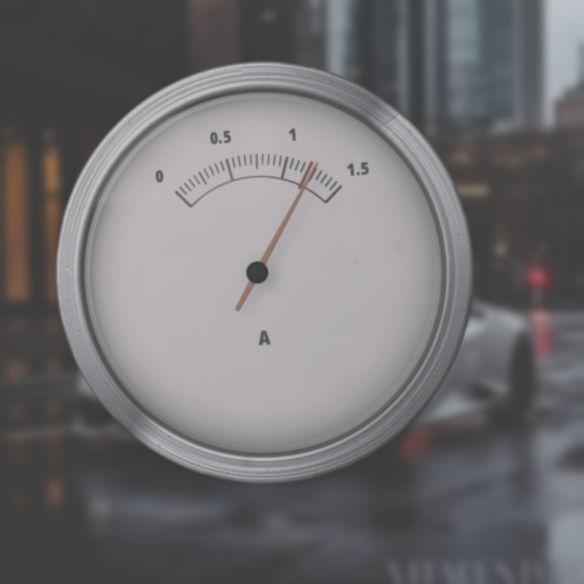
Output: **1.25** A
